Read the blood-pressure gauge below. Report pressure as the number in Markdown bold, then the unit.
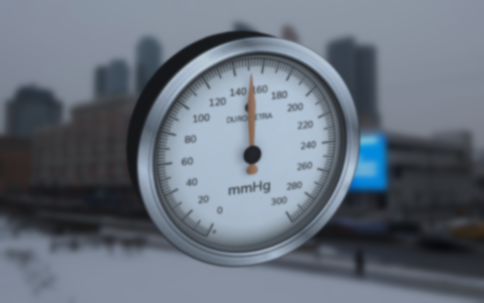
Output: **150** mmHg
